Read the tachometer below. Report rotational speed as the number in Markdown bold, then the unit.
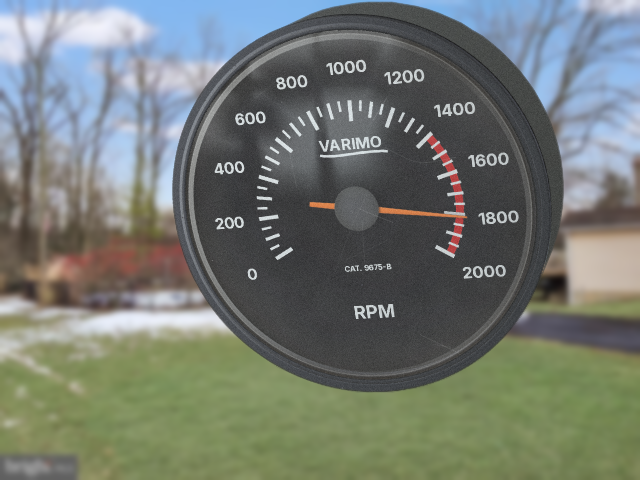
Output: **1800** rpm
